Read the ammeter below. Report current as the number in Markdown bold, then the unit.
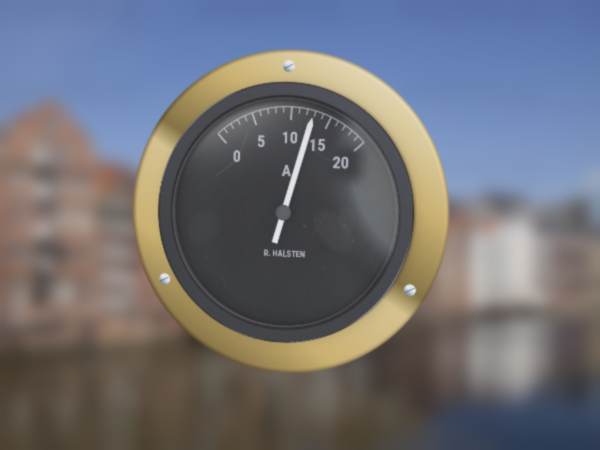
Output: **13** A
